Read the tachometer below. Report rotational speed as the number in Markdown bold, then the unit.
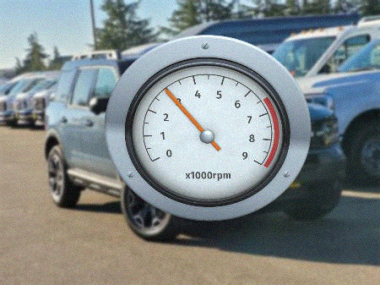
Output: **3000** rpm
